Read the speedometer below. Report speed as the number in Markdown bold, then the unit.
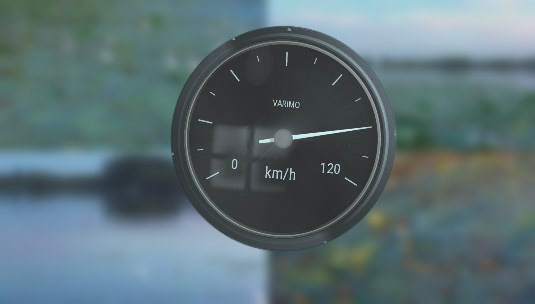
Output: **100** km/h
